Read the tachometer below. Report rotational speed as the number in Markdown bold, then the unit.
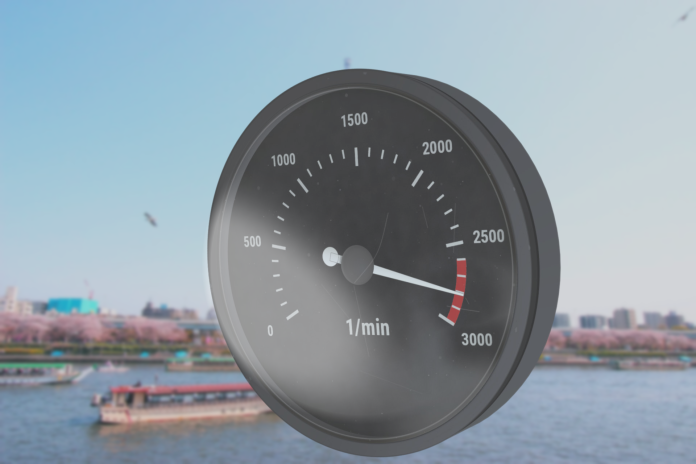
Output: **2800** rpm
